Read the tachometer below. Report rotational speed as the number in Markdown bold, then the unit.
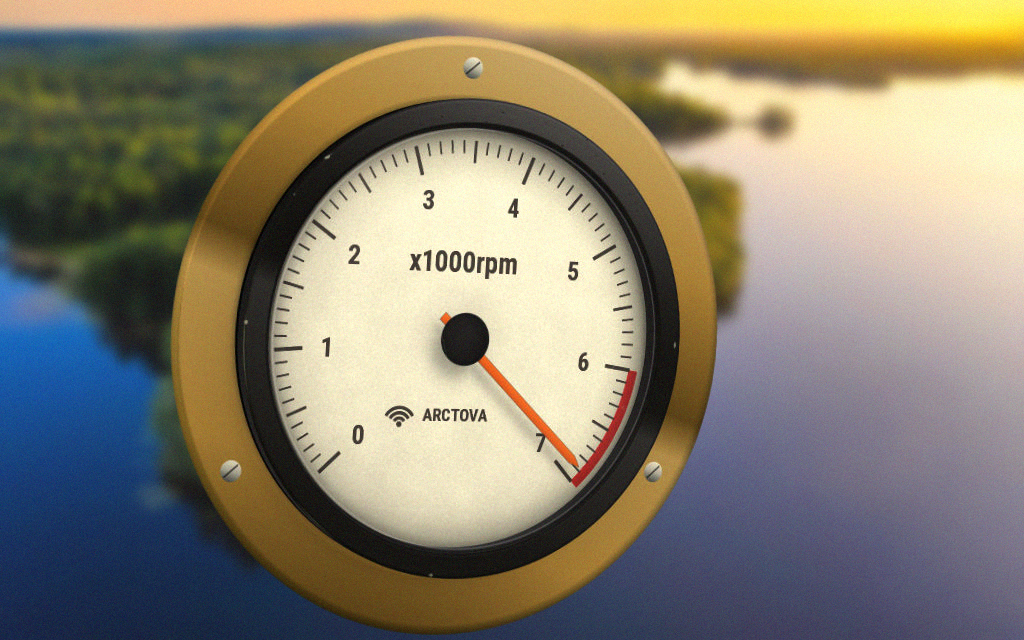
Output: **6900** rpm
